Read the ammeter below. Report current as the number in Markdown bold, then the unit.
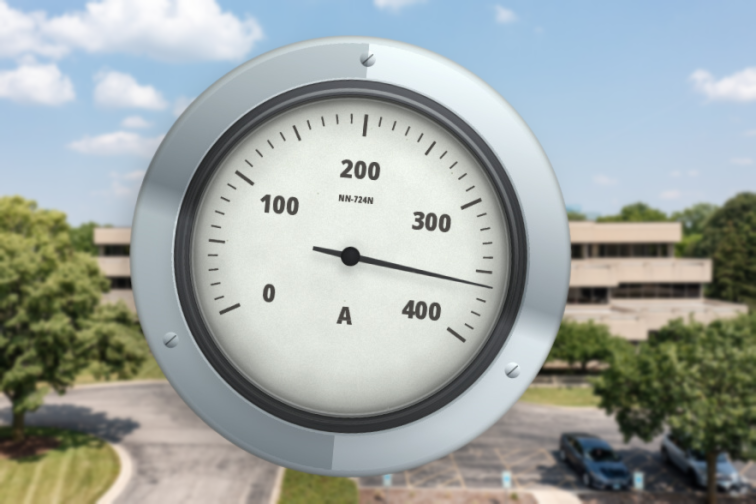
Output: **360** A
